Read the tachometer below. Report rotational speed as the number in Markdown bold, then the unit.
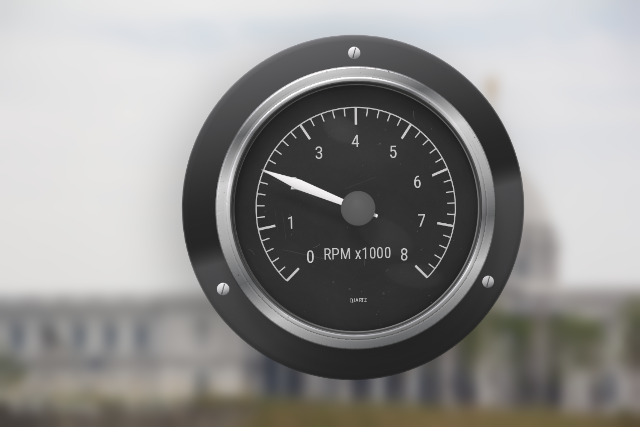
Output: **2000** rpm
